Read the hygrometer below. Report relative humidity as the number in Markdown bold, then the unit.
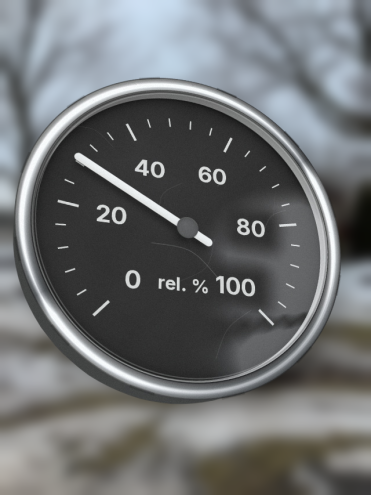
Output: **28** %
